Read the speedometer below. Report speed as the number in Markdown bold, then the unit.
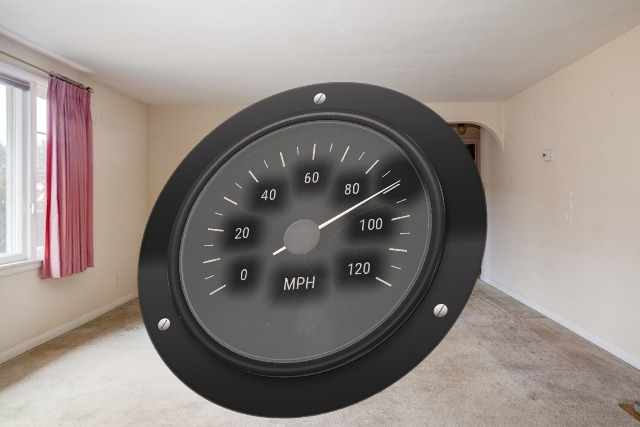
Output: **90** mph
